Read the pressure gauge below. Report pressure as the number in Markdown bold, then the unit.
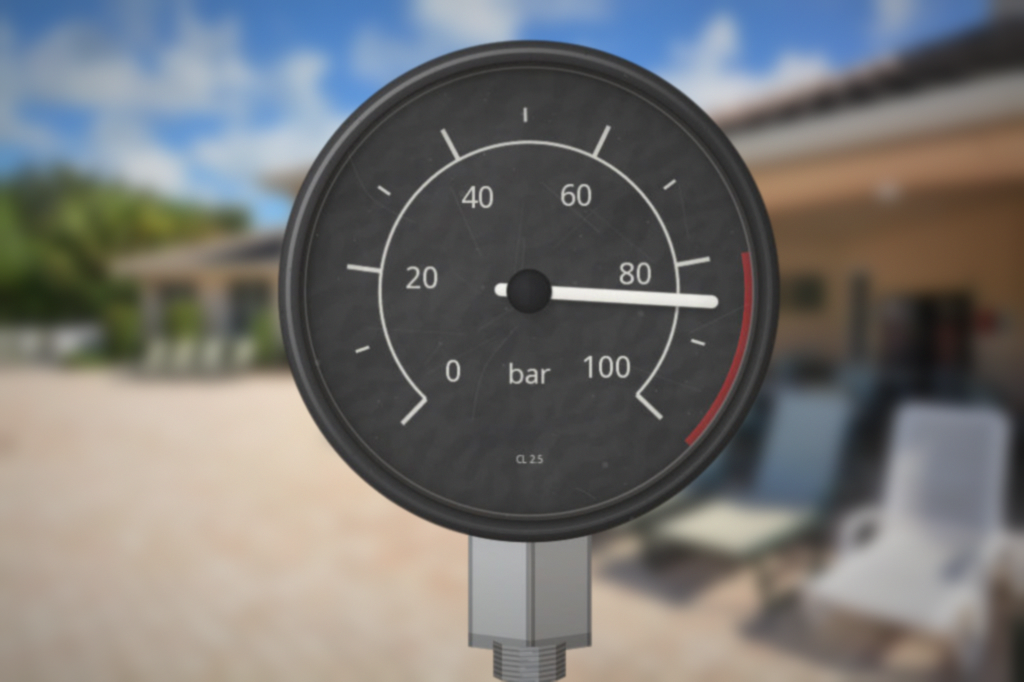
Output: **85** bar
